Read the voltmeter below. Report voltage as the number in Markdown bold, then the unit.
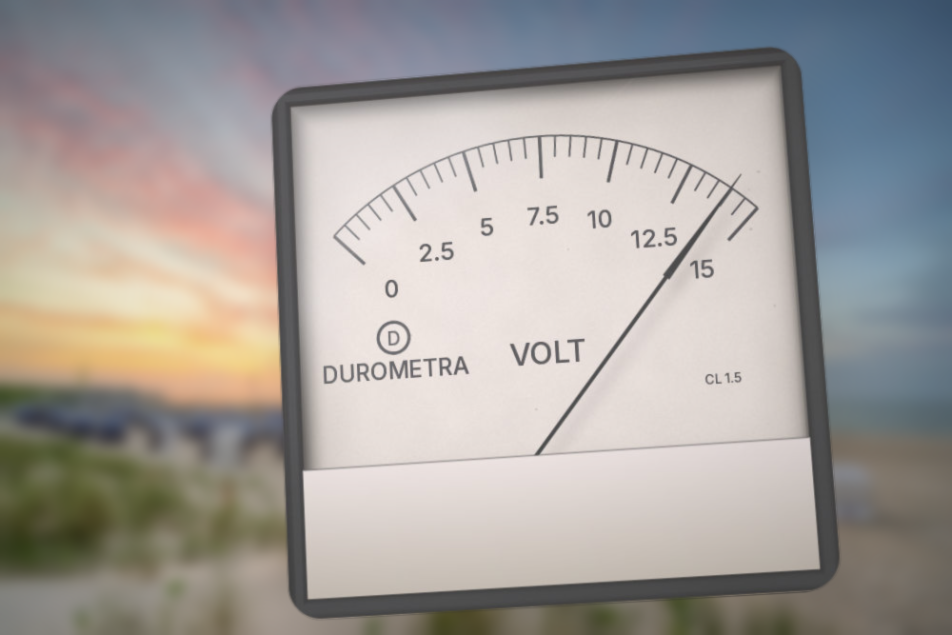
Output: **14** V
